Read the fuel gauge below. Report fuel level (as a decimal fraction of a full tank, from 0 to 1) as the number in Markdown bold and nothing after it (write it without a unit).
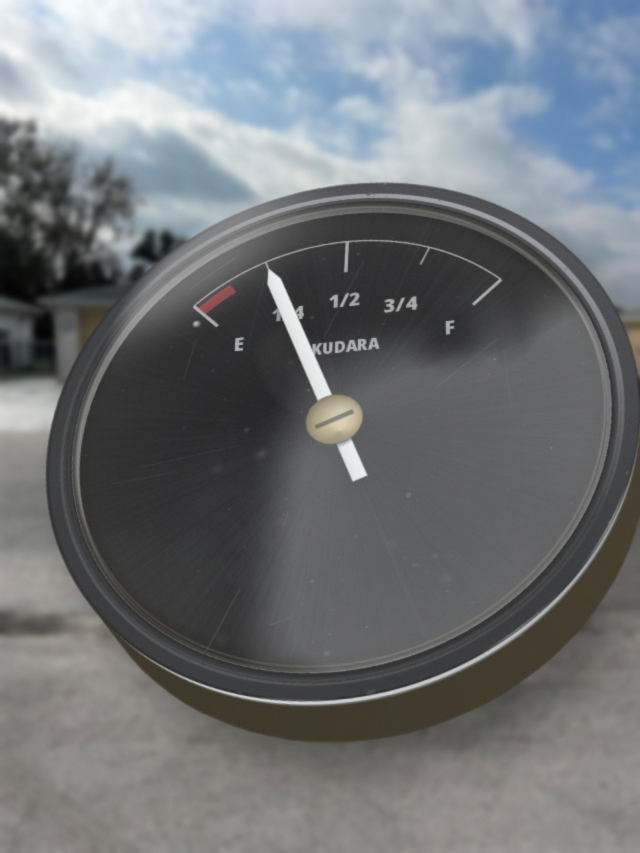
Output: **0.25**
